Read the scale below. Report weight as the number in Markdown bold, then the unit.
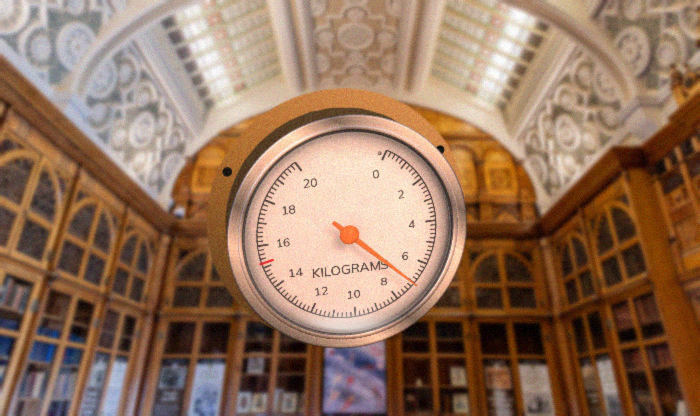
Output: **7** kg
